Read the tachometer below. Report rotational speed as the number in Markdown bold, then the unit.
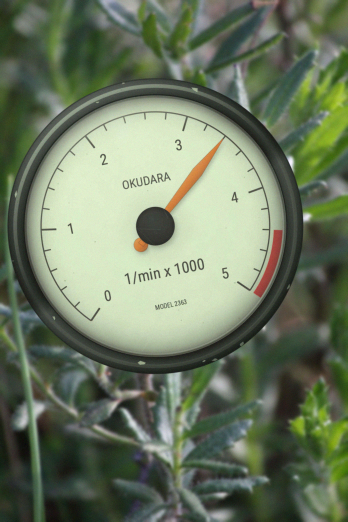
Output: **3400** rpm
